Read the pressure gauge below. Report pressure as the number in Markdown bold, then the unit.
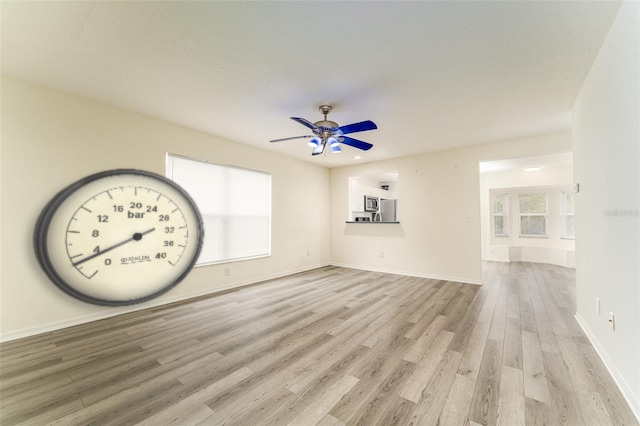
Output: **3** bar
